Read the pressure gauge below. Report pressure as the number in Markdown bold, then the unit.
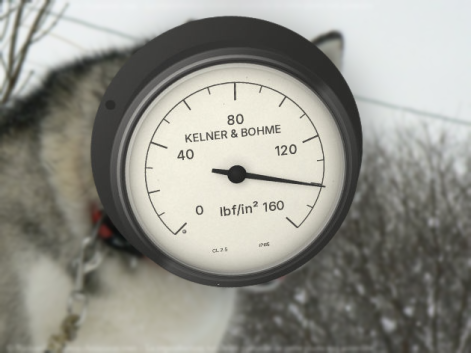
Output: **140** psi
